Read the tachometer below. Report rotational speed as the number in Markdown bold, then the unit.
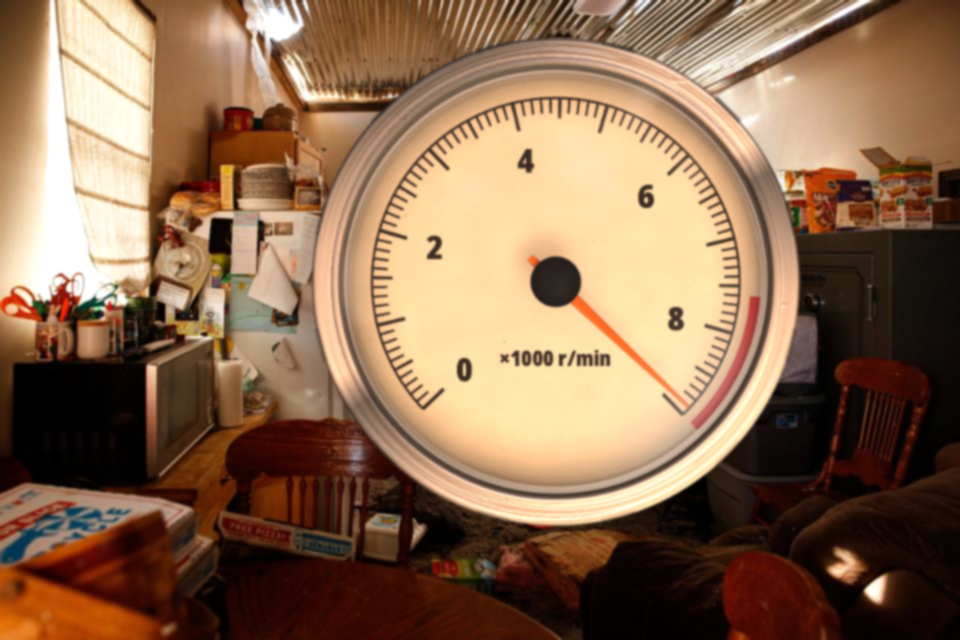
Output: **8900** rpm
